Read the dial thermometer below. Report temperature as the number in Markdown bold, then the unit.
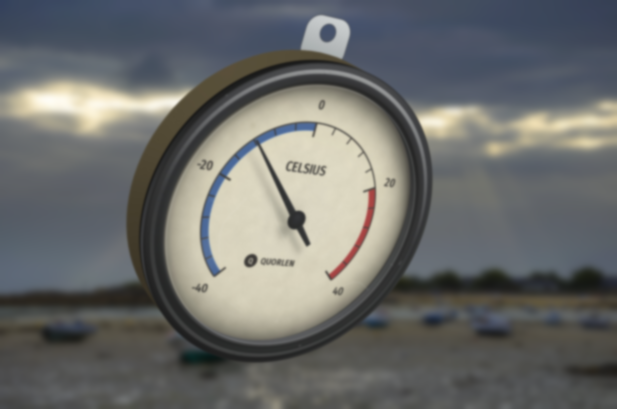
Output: **-12** °C
